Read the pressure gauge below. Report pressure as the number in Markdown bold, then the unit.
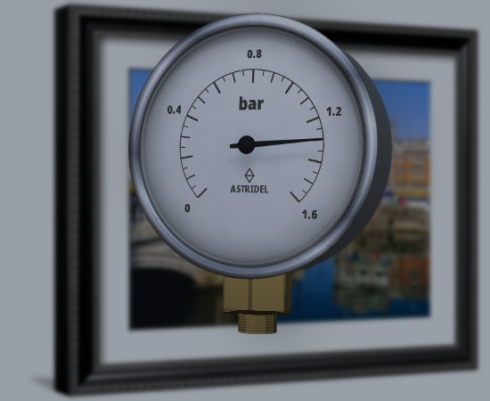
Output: **1.3** bar
